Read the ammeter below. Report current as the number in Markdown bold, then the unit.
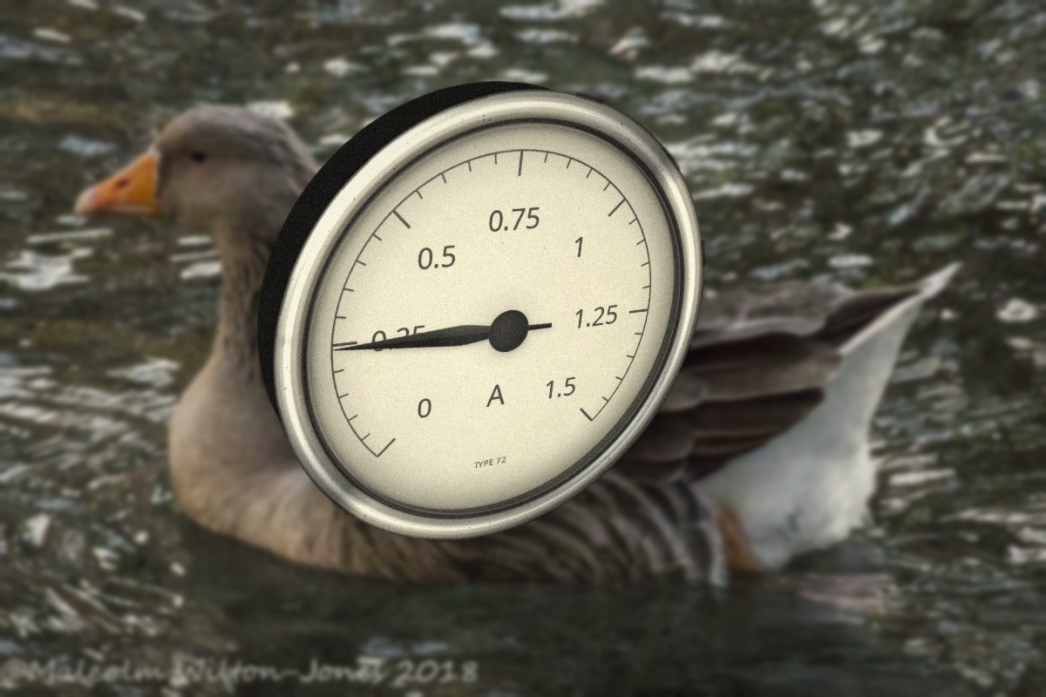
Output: **0.25** A
